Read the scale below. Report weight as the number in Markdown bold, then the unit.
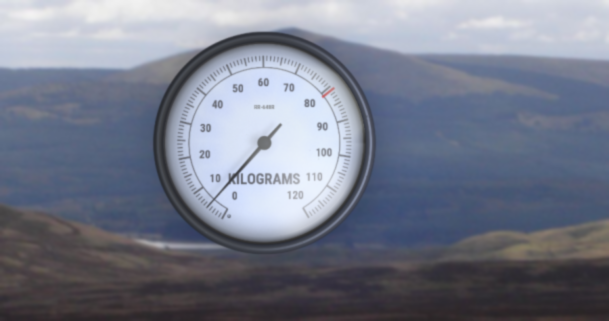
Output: **5** kg
